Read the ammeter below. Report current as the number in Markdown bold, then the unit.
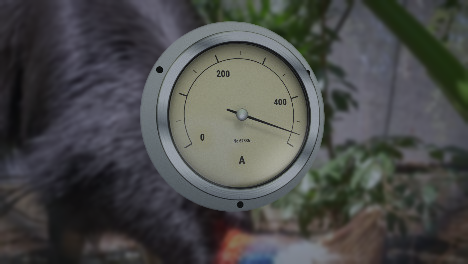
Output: **475** A
